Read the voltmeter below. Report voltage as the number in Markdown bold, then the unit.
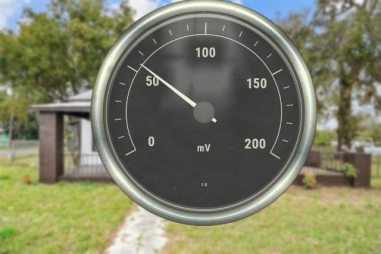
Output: **55** mV
